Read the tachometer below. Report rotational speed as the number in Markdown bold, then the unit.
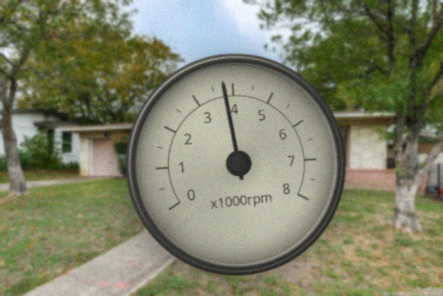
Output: **3750** rpm
